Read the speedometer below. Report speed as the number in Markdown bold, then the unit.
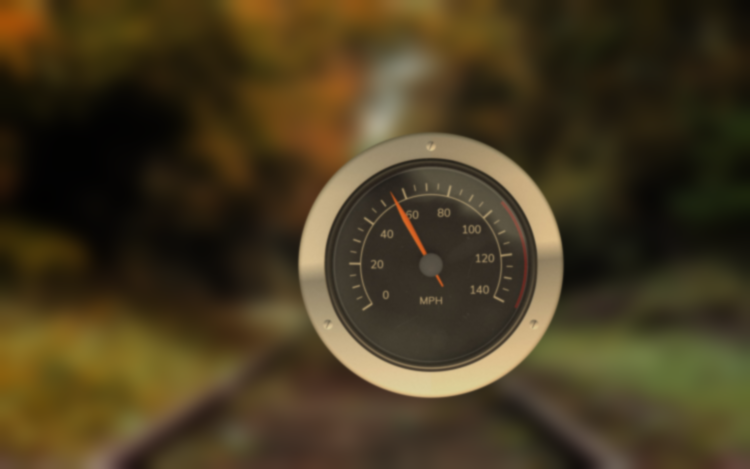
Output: **55** mph
